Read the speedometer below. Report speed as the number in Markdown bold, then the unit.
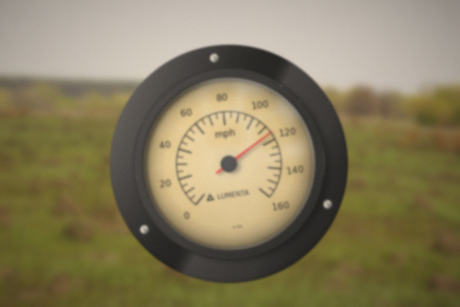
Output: **115** mph
